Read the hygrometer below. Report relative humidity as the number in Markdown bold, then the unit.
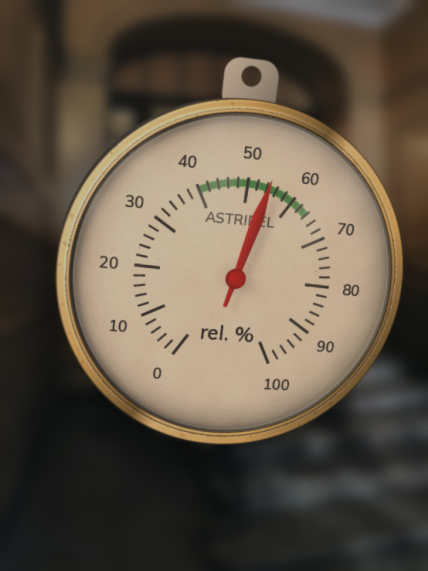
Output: **54** %
